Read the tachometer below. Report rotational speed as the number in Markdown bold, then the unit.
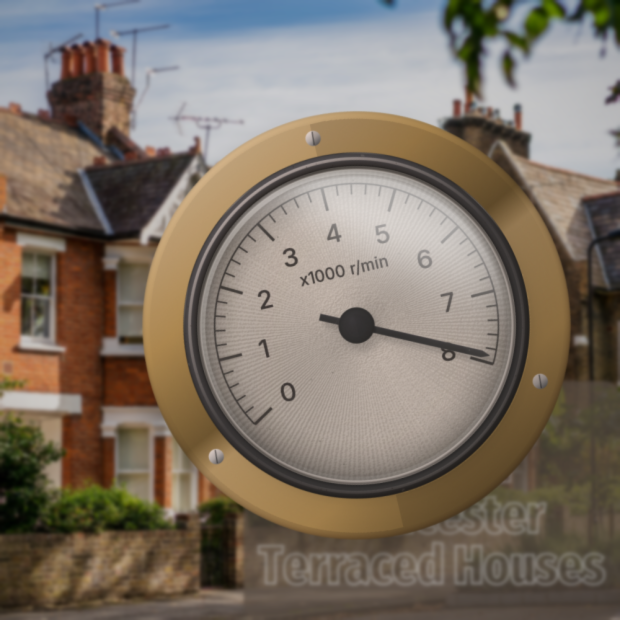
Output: **7900** rpm
